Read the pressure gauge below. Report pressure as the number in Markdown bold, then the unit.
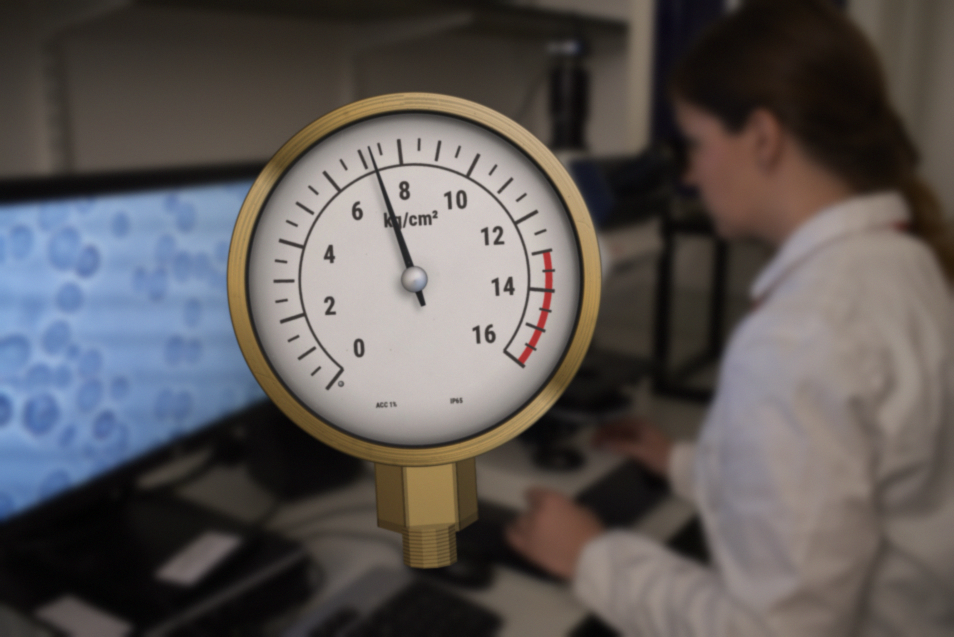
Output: **7.25** kg/cm²
